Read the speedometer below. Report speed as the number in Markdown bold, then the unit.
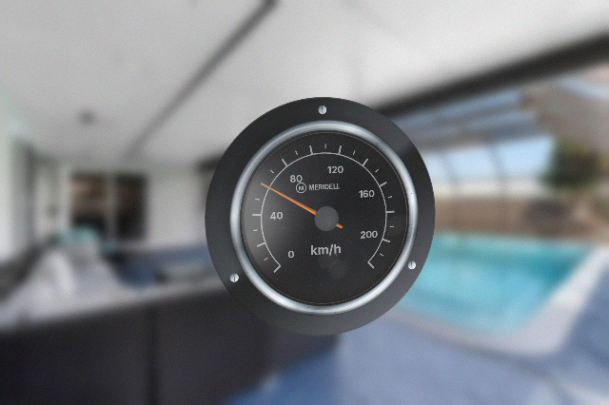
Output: **60** km/h
